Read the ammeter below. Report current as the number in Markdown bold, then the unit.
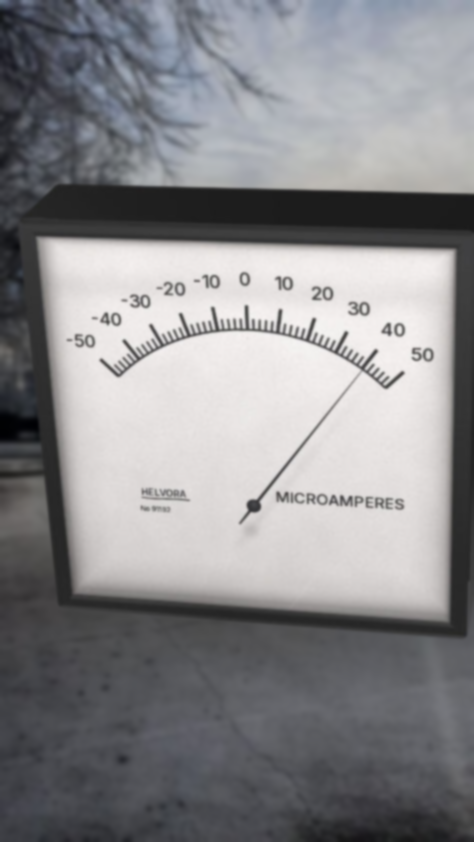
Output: **40** µA
